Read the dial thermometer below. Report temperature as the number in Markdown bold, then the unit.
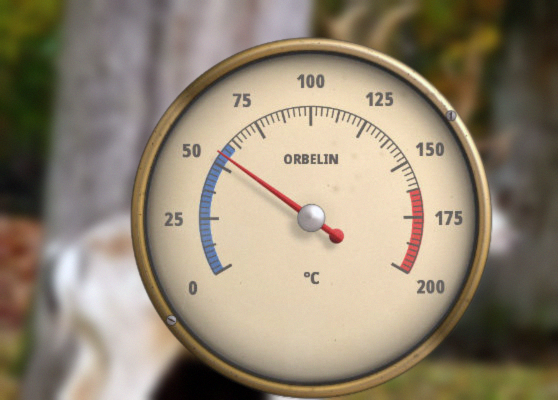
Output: **55** °C
